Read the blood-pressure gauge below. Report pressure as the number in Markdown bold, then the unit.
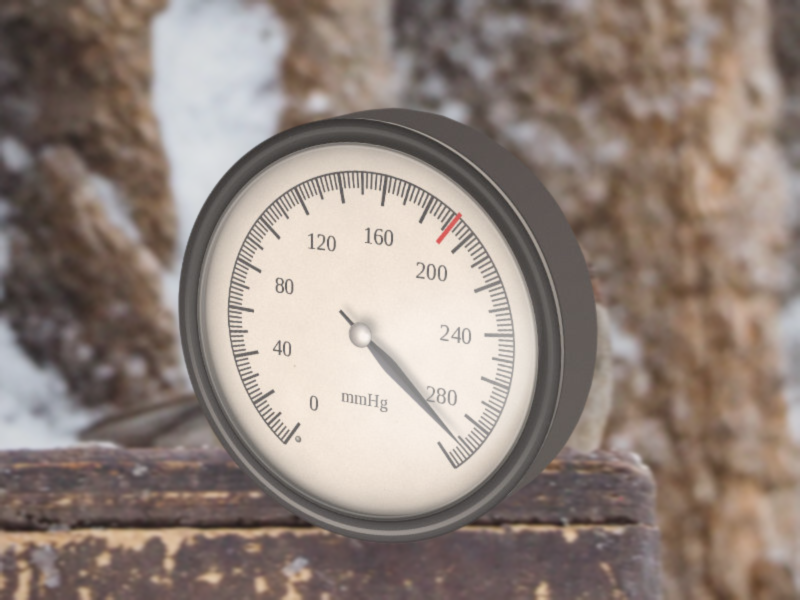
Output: **290** mmHg
